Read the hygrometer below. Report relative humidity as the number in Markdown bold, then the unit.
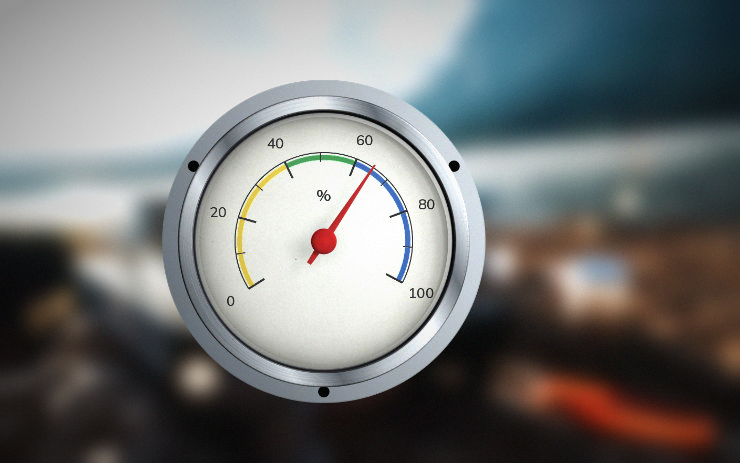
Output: **65** %
